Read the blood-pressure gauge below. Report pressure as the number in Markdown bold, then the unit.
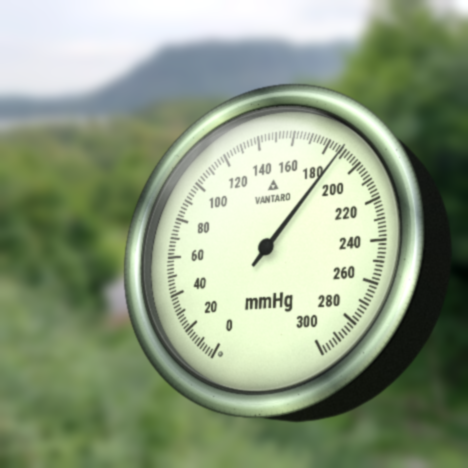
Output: **190** mmHg
